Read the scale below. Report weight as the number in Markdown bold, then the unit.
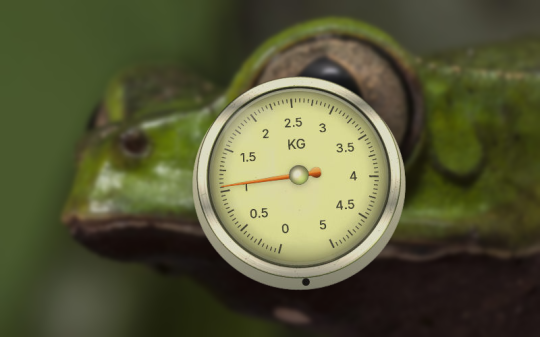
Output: **1.05** kg
